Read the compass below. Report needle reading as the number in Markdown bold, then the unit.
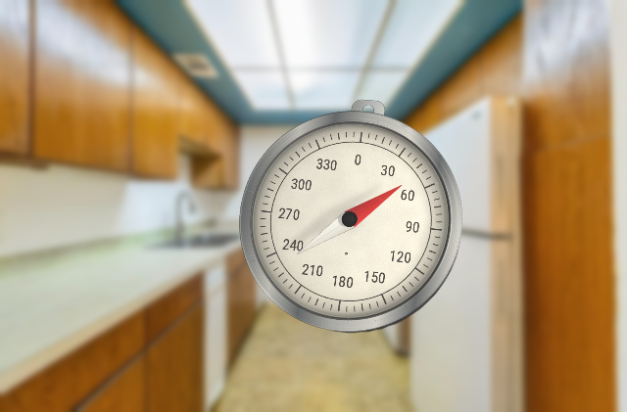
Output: **50** °
